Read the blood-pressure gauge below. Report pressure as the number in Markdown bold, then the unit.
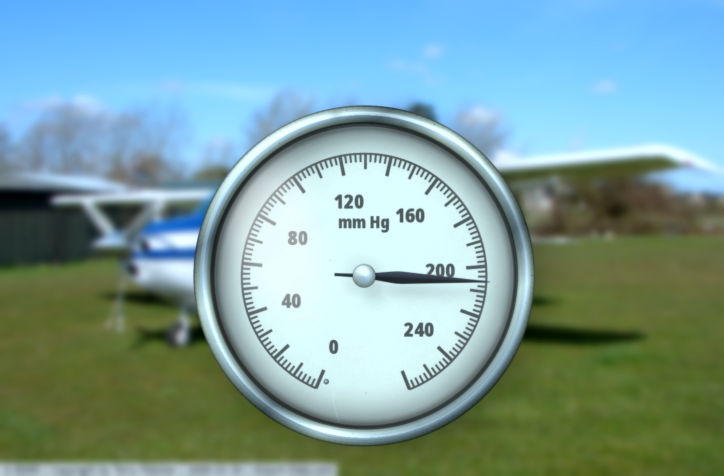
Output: **206** mmHg
